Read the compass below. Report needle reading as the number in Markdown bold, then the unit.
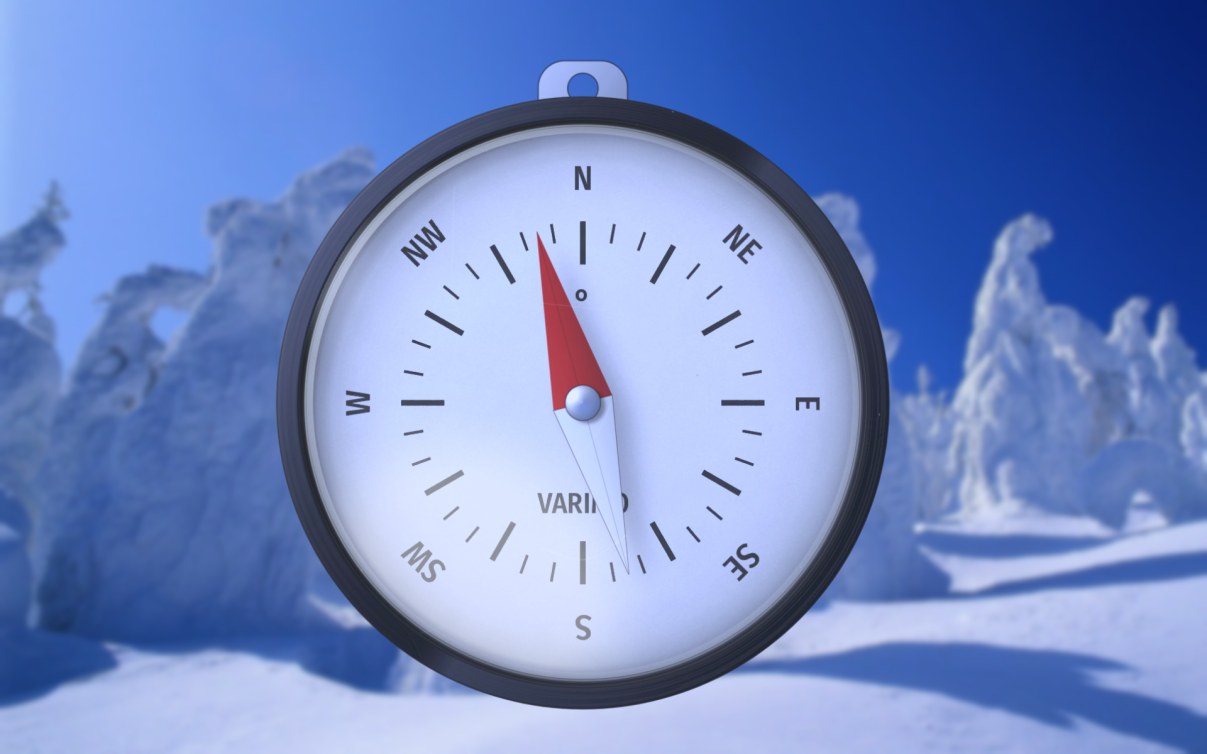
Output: **345** °
